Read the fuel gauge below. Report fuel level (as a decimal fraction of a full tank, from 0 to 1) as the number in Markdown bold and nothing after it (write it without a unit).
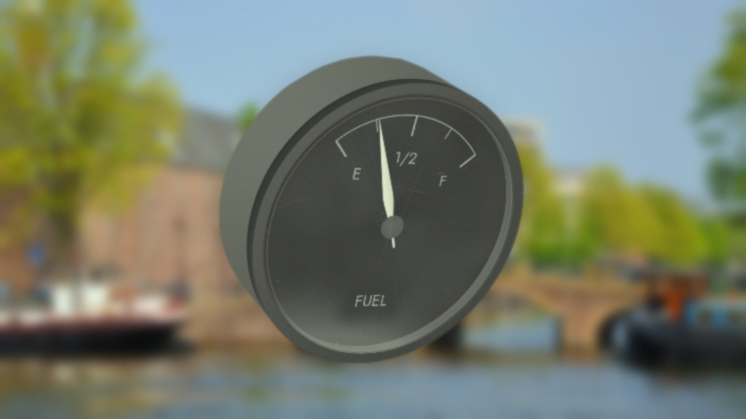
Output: **0.25**
